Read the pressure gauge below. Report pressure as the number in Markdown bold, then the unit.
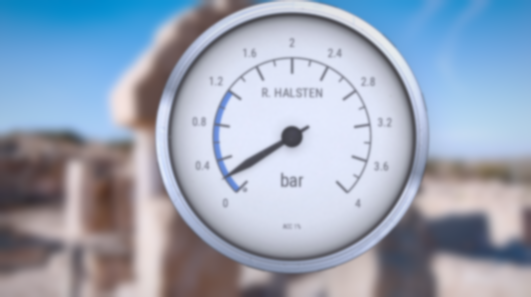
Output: **0.2** bar
